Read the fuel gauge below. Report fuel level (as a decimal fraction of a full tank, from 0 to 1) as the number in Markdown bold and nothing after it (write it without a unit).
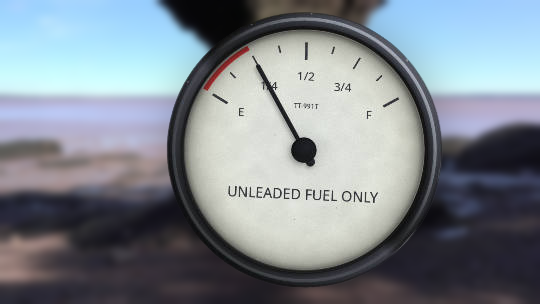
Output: **0.25**
